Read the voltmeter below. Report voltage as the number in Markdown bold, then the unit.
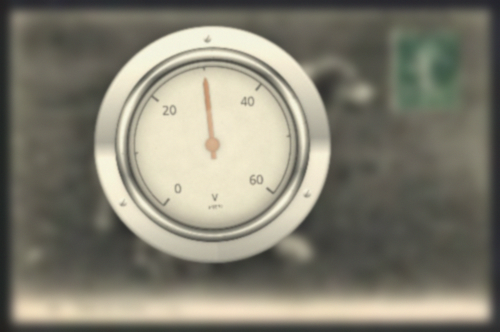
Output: **30** V
